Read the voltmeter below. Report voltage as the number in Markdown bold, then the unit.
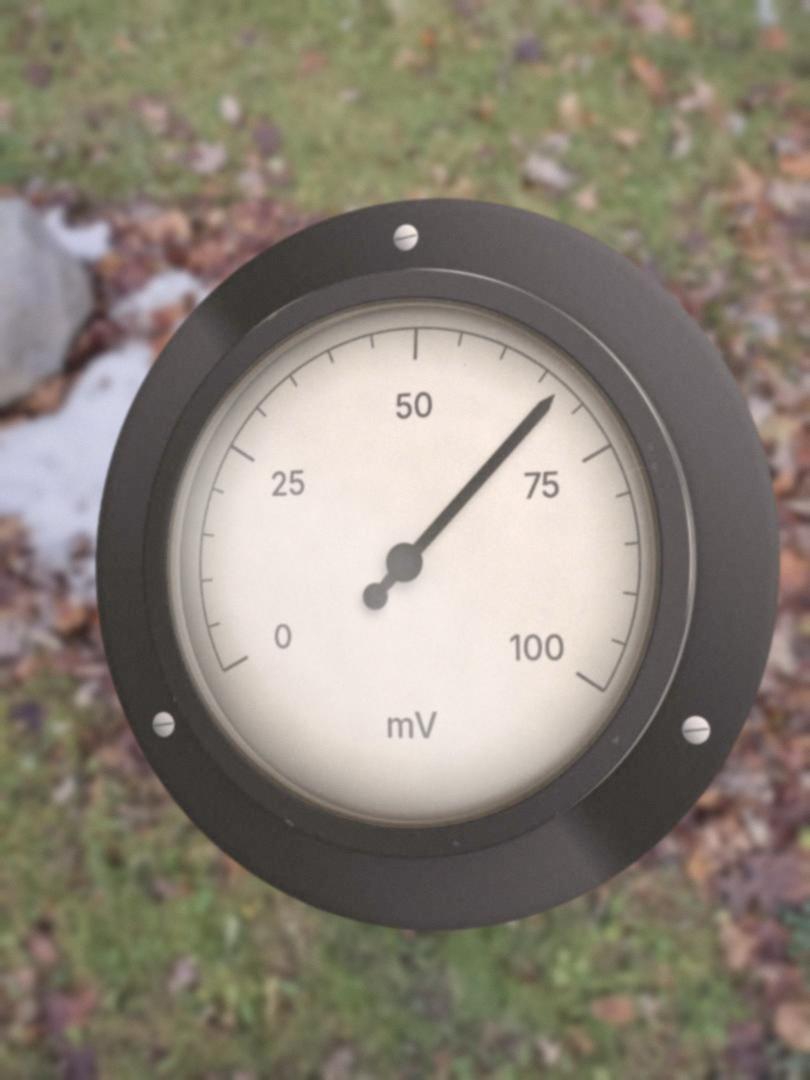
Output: **67.5** mV
